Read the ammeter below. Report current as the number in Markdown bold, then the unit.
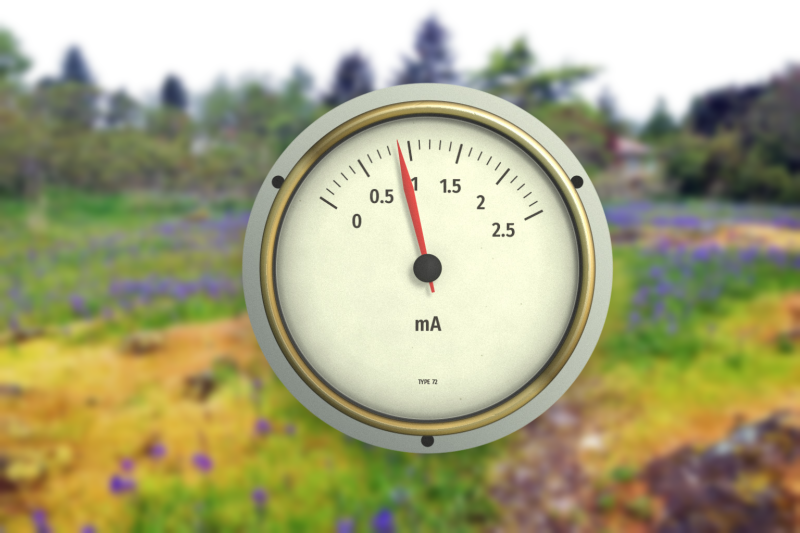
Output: **0.9** mA
